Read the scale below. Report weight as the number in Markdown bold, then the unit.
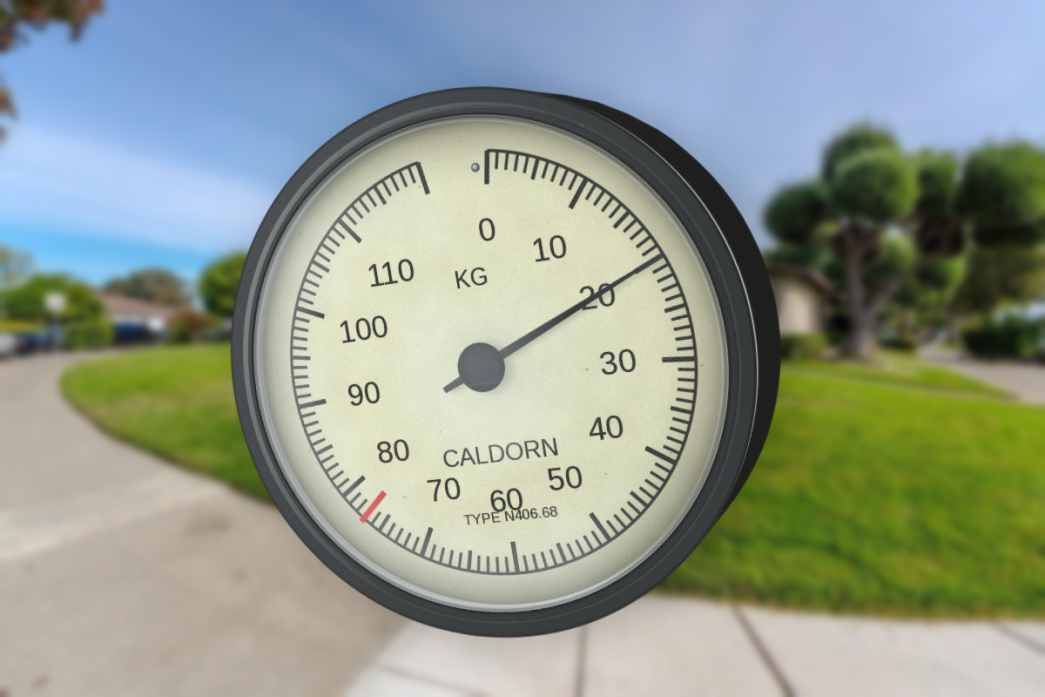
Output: **20** kg
